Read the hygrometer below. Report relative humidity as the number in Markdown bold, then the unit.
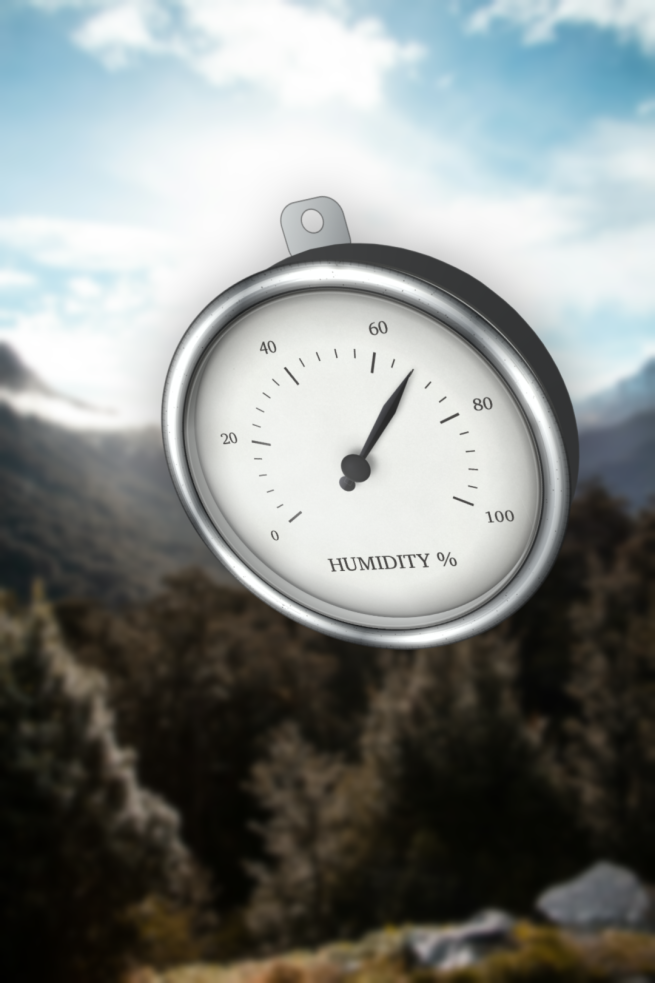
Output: **68** %
